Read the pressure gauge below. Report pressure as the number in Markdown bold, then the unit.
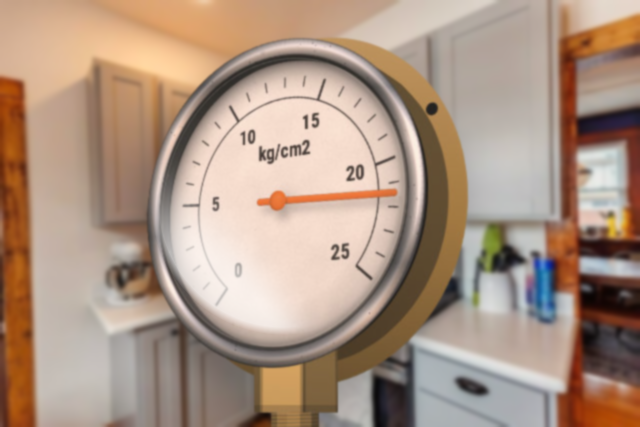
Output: **21.5** kg/cm²
